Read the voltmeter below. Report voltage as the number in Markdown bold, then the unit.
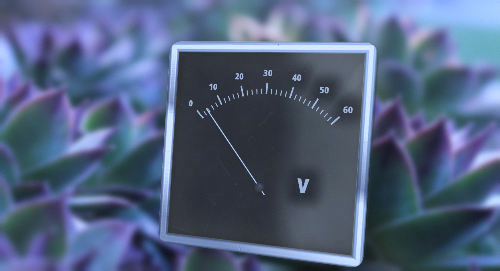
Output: **4** V
